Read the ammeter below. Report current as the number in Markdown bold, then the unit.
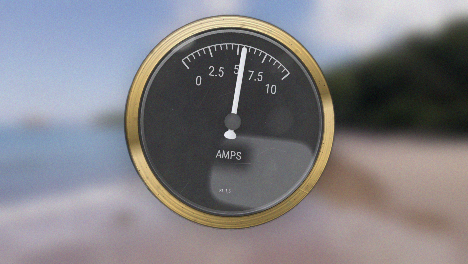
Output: **5.5** A
